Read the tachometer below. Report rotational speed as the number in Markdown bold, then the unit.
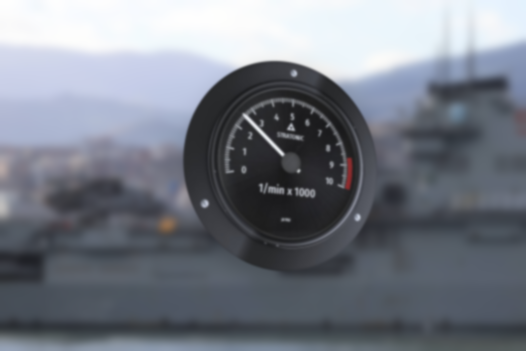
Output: **2500** rpm
